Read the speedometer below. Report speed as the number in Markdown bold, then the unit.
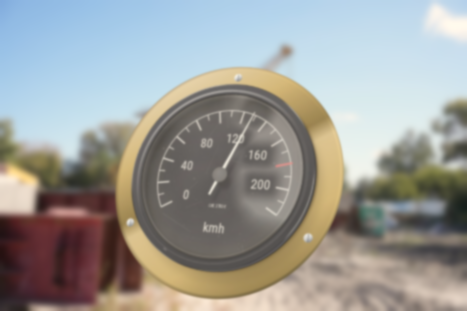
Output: **130** km/h
